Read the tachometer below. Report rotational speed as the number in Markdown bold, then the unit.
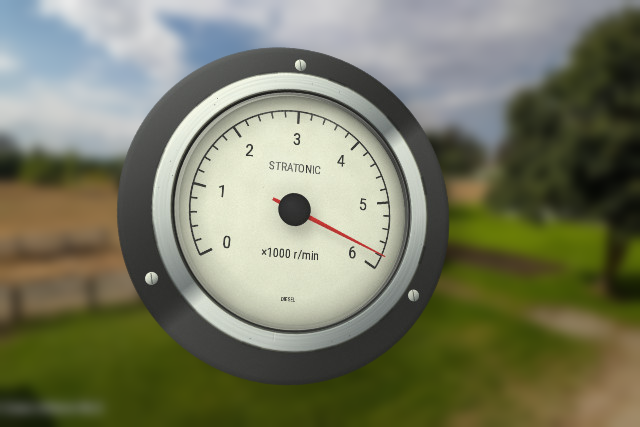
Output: **5800** rpm
